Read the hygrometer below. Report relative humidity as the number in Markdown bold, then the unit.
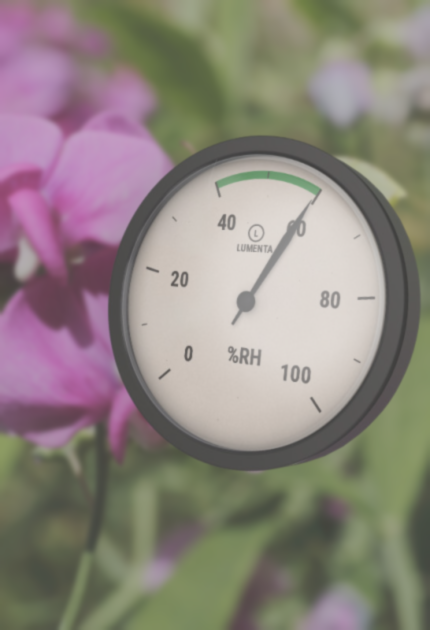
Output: **60** %
